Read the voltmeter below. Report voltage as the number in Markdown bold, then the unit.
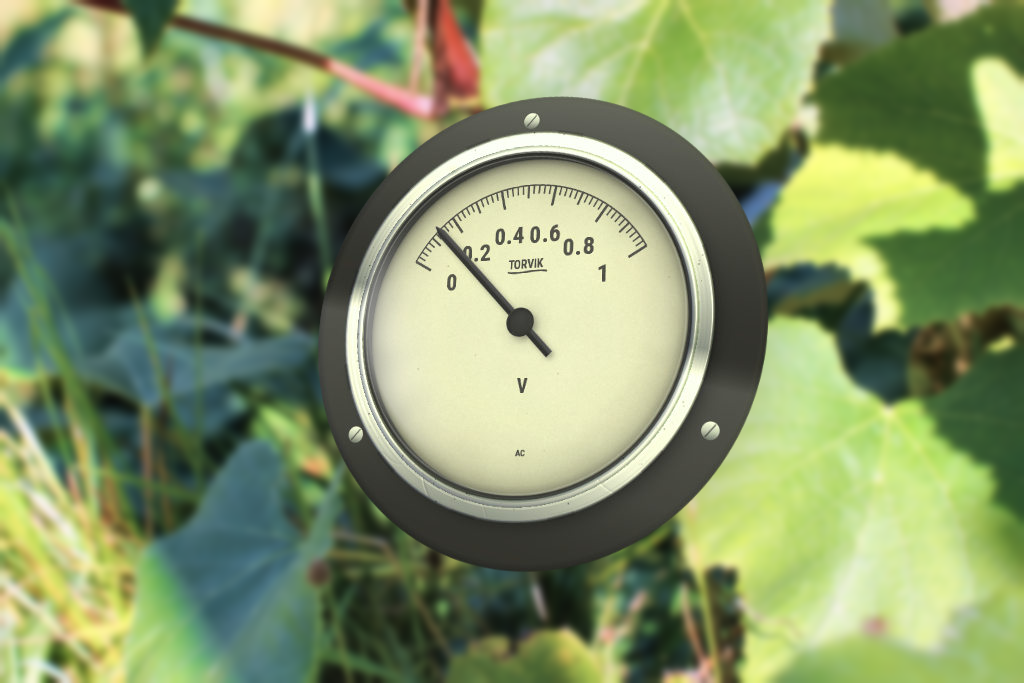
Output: **0.14** V
